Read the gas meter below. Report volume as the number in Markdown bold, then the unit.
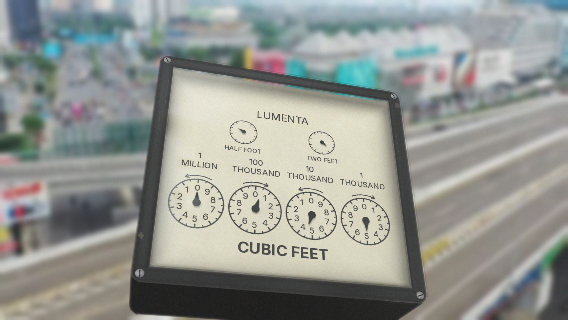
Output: **4500** ft³
